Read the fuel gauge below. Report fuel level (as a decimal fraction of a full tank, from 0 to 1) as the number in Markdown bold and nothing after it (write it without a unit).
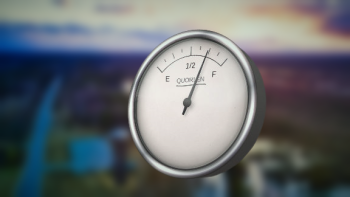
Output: **0.75**
